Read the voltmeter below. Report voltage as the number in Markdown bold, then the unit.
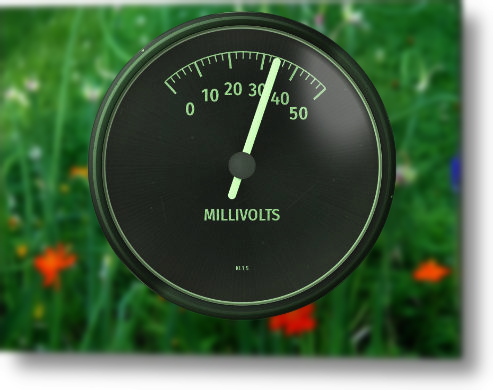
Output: **34** mV
